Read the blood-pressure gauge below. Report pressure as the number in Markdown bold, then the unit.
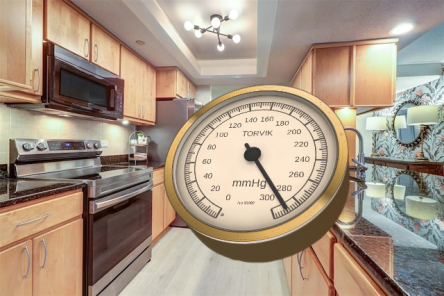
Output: **290** mmHg
